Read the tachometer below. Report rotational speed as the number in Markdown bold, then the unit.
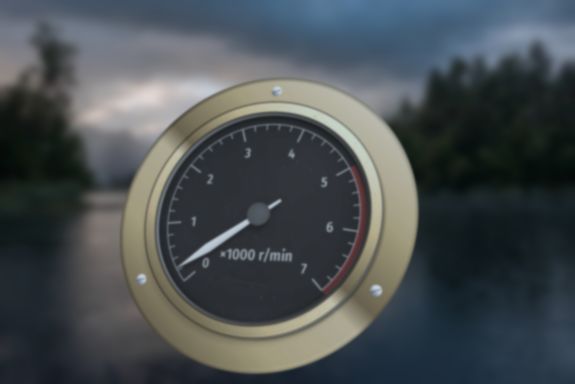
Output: **200** rpm
